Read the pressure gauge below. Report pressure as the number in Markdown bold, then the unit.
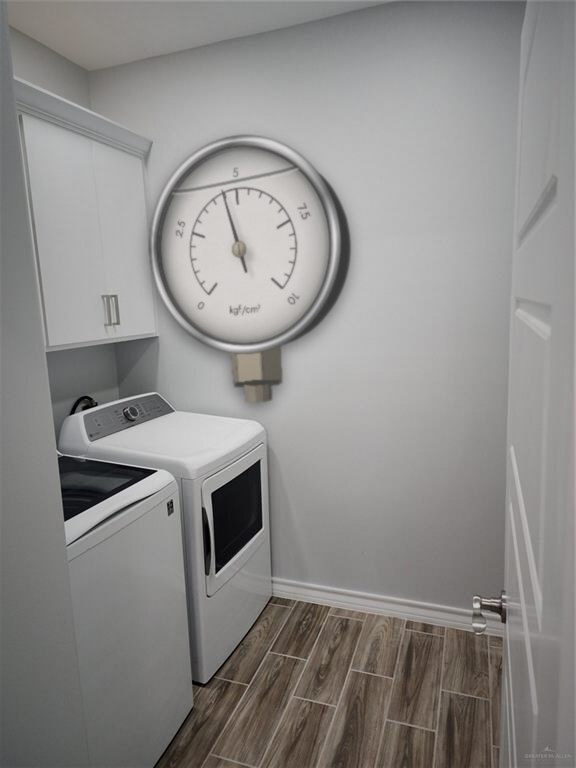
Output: **4.5** kg/cm²
